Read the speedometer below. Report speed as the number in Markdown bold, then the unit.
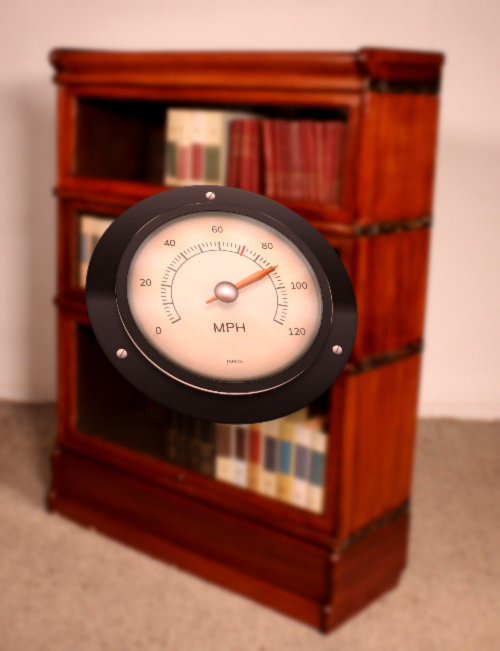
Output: **90** mph
